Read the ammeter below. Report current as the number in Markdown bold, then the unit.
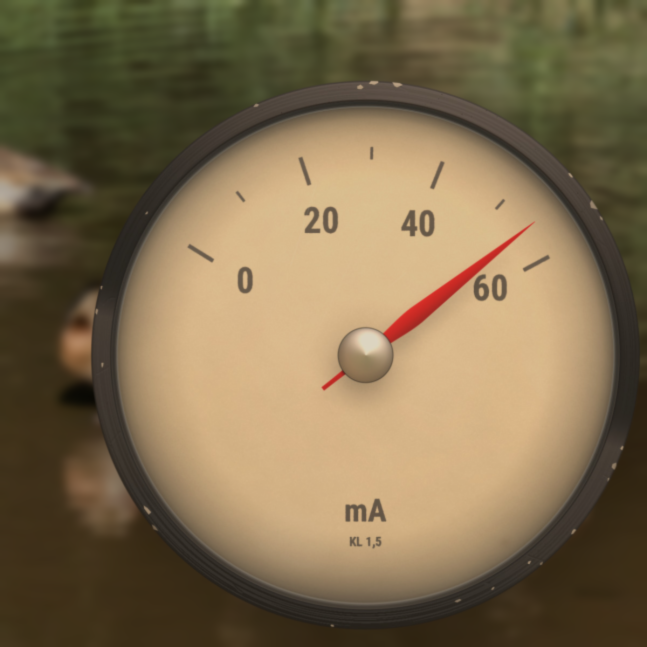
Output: **55** mA
